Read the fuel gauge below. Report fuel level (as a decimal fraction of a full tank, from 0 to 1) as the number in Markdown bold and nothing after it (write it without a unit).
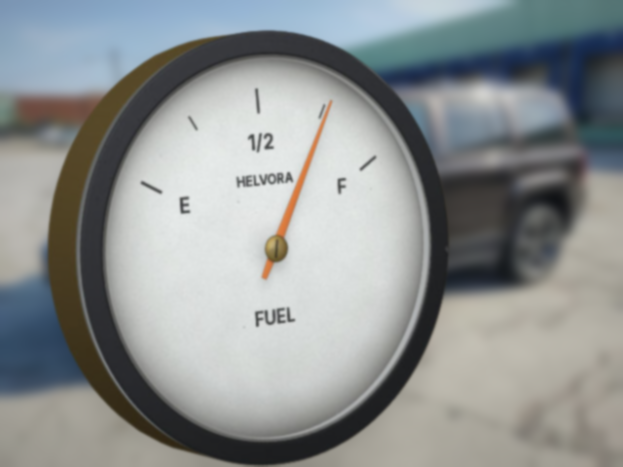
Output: **0.75**
